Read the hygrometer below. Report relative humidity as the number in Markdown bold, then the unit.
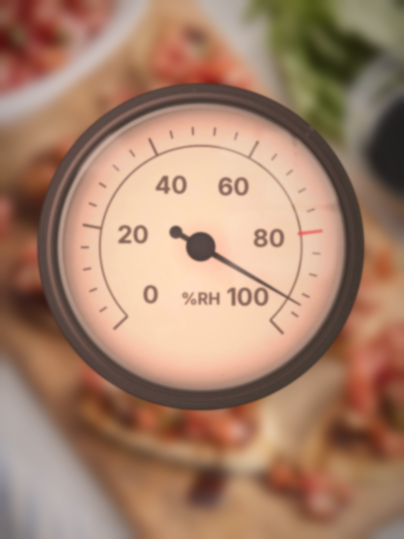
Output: **94** %
